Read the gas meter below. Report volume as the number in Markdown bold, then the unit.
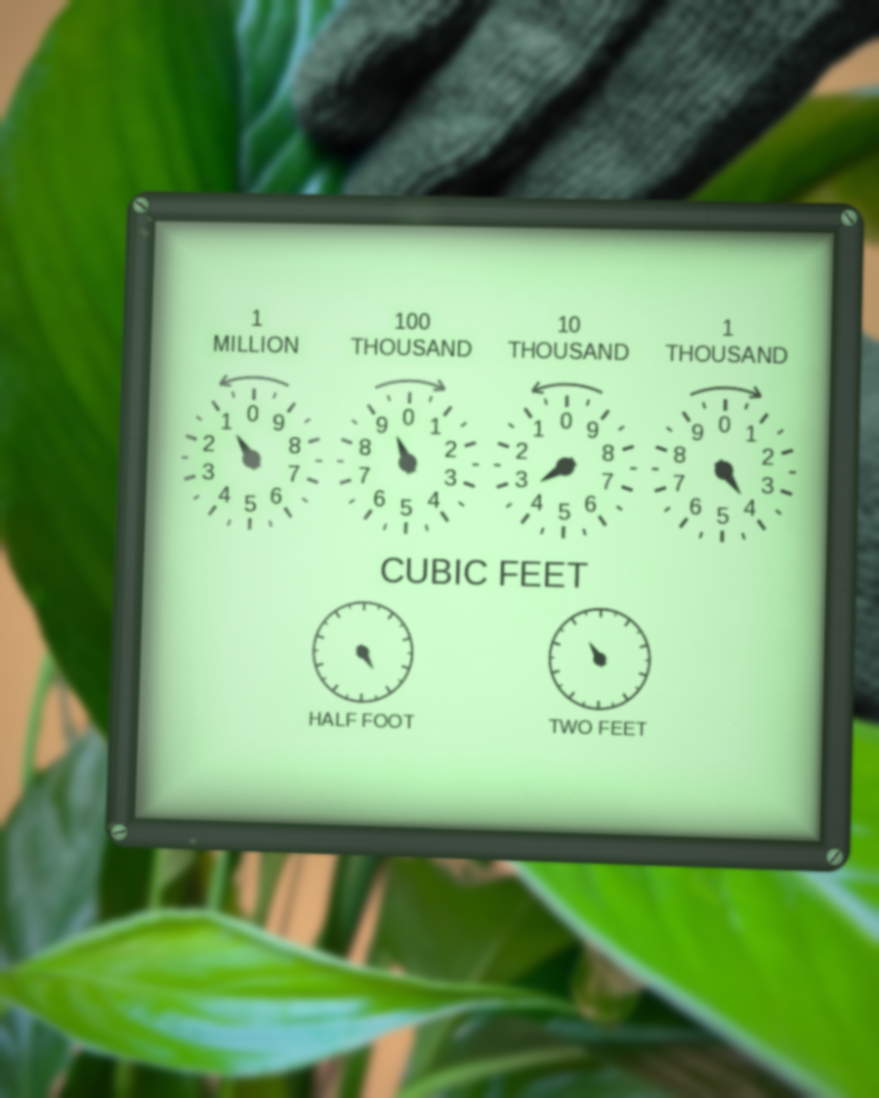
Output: **93400** ft³
